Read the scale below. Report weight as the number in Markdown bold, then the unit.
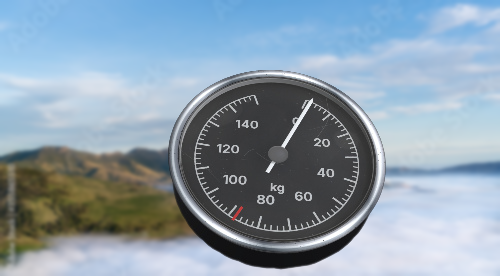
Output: **2** kg
